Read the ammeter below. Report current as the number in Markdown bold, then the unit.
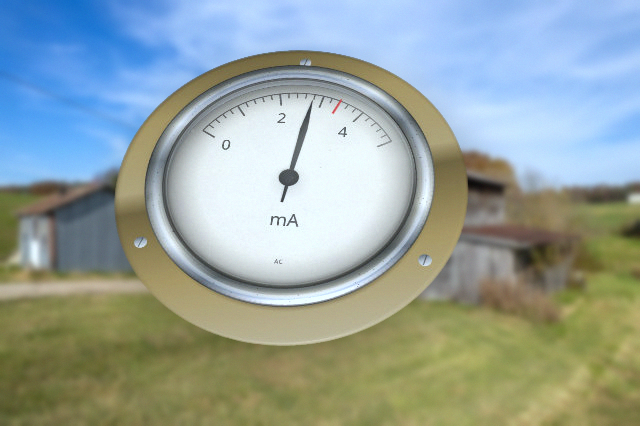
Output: **2.8** mA
